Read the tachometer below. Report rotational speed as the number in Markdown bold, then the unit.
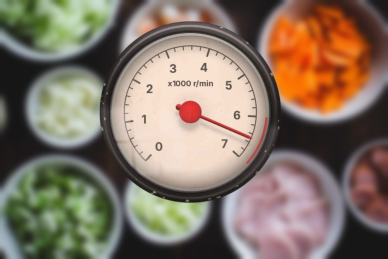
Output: **6500** rpm
